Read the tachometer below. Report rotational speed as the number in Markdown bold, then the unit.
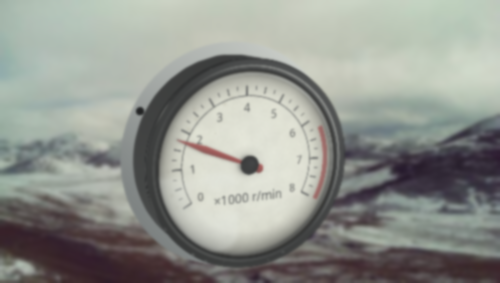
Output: **1750** rpm
